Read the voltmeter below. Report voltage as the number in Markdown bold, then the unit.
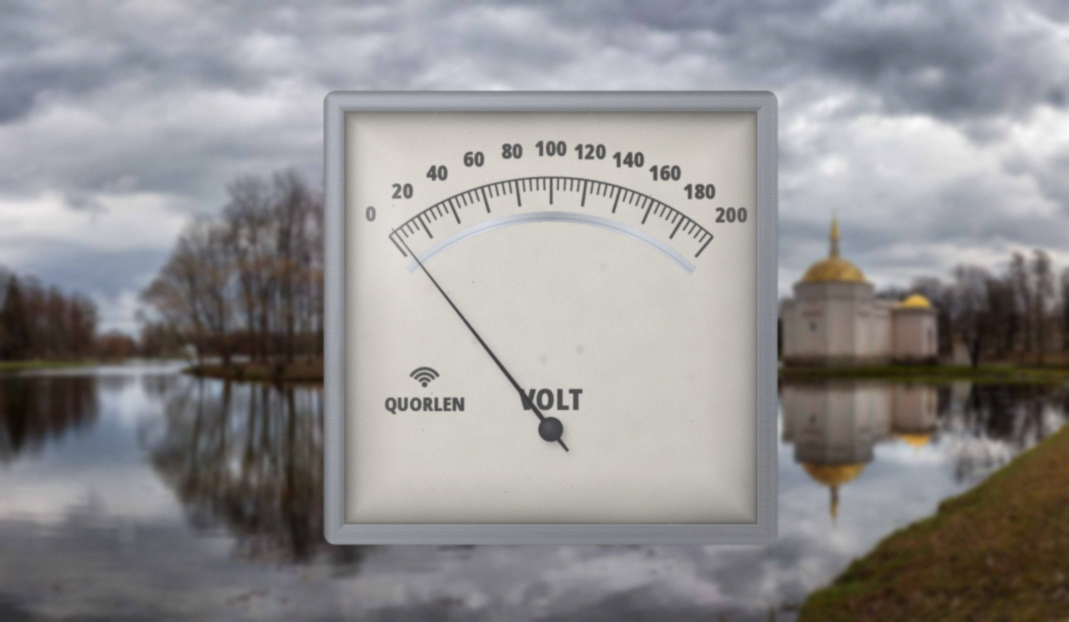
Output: **4** V
